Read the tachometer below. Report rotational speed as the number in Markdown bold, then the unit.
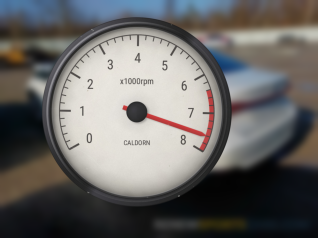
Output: **7600** rpm
